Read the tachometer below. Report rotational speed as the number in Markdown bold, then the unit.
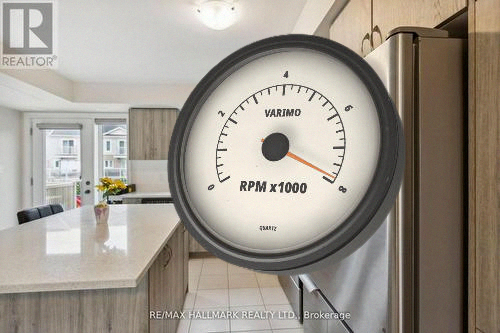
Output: **7875** rpm
